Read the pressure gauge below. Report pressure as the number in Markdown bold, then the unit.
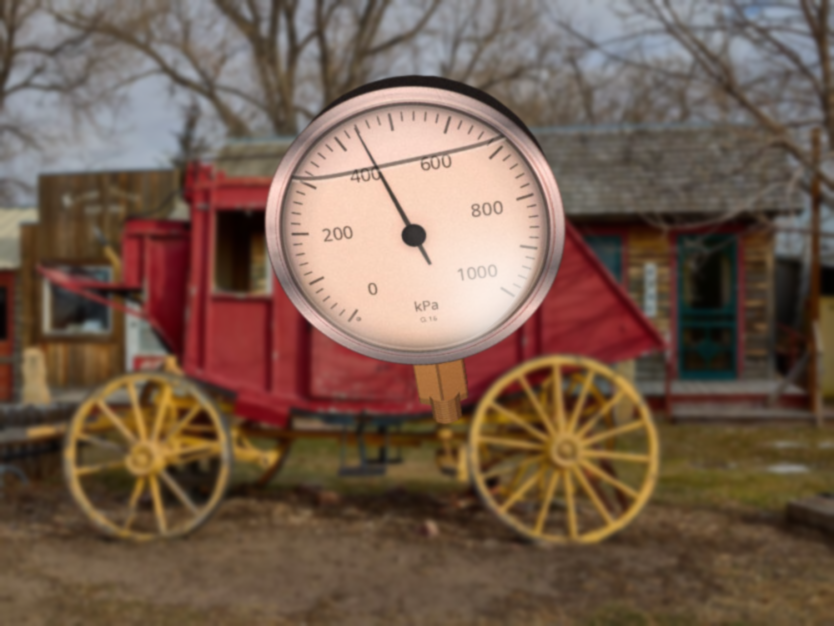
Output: **440** kPa
